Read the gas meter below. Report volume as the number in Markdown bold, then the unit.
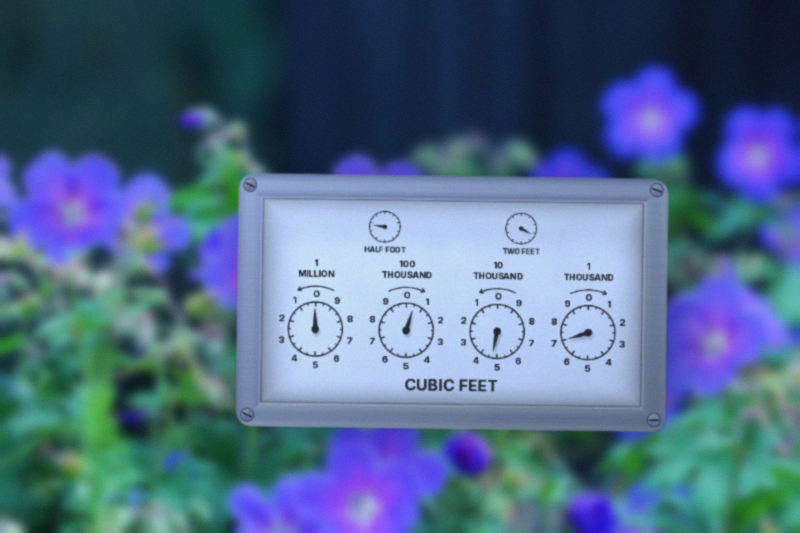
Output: **4700** ft³
